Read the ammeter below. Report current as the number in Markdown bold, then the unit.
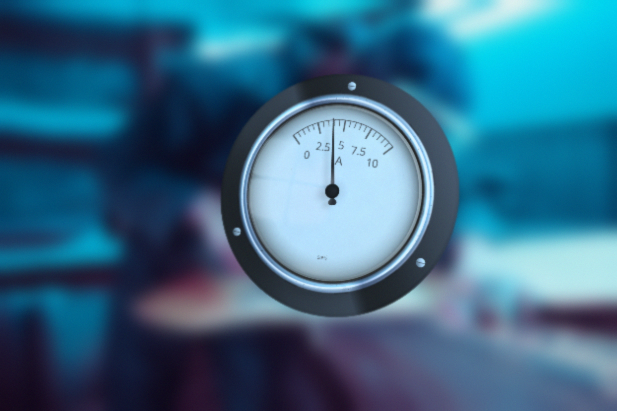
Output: **4** A
